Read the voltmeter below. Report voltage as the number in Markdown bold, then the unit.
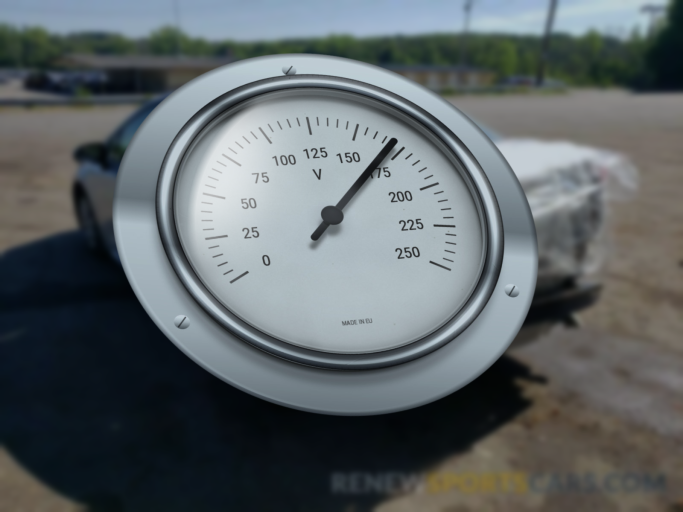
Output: **170** V
